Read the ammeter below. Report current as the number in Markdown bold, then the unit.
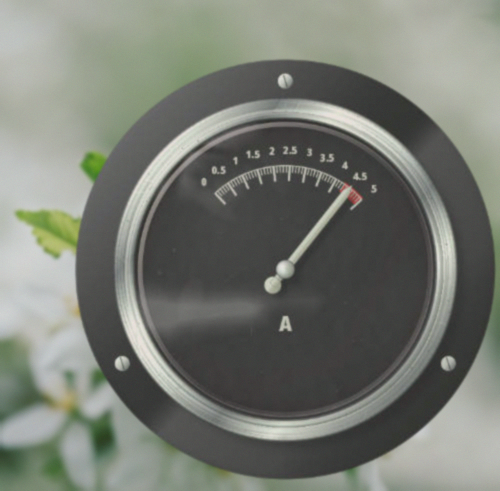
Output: **4.5** A
